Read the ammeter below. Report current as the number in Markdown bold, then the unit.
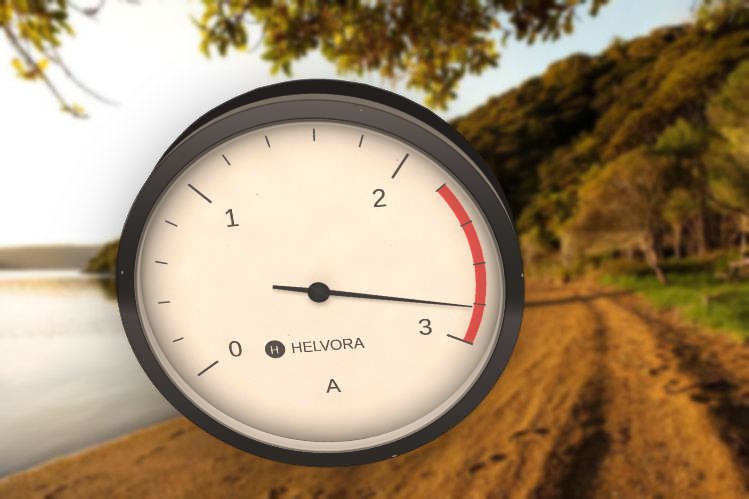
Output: **2.8** A
